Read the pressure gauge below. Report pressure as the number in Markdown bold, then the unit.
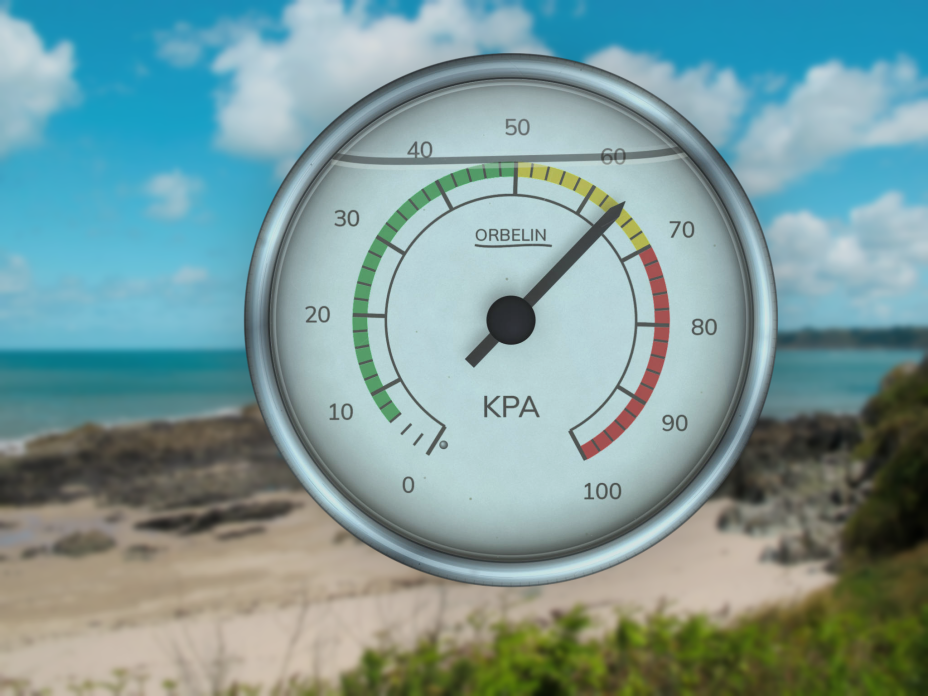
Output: **64** kPa
